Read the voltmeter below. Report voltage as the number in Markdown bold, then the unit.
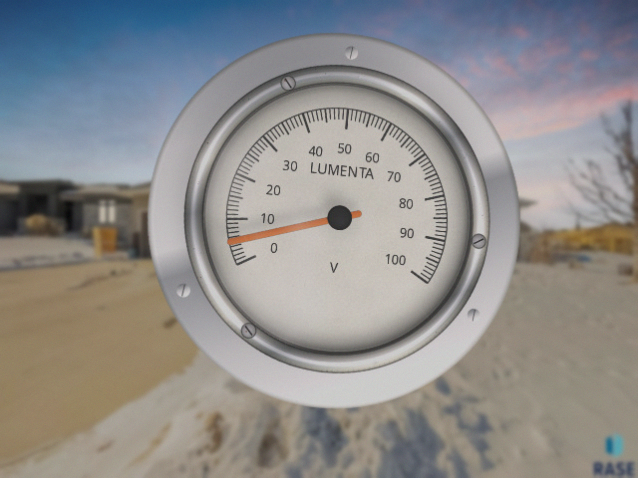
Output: **5** V
